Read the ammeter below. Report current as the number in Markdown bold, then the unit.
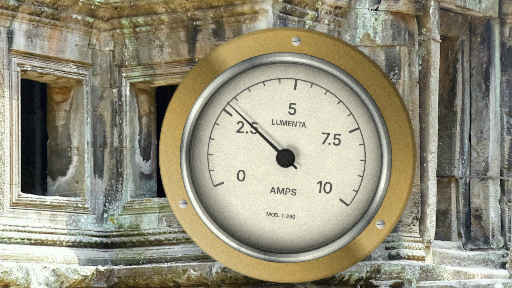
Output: **2.75** A
